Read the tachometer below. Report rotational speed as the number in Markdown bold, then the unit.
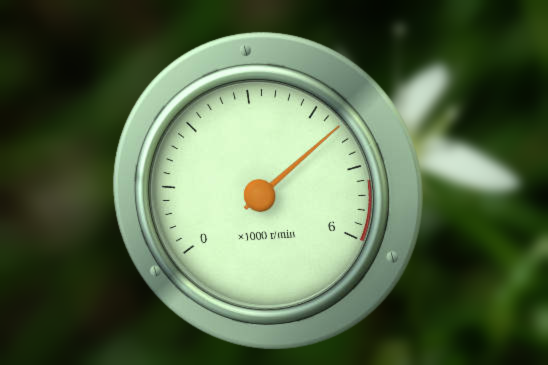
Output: **4400** rpm
